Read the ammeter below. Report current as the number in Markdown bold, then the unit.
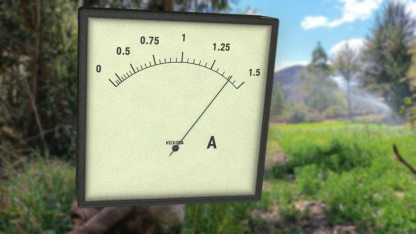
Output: **1.4** A
